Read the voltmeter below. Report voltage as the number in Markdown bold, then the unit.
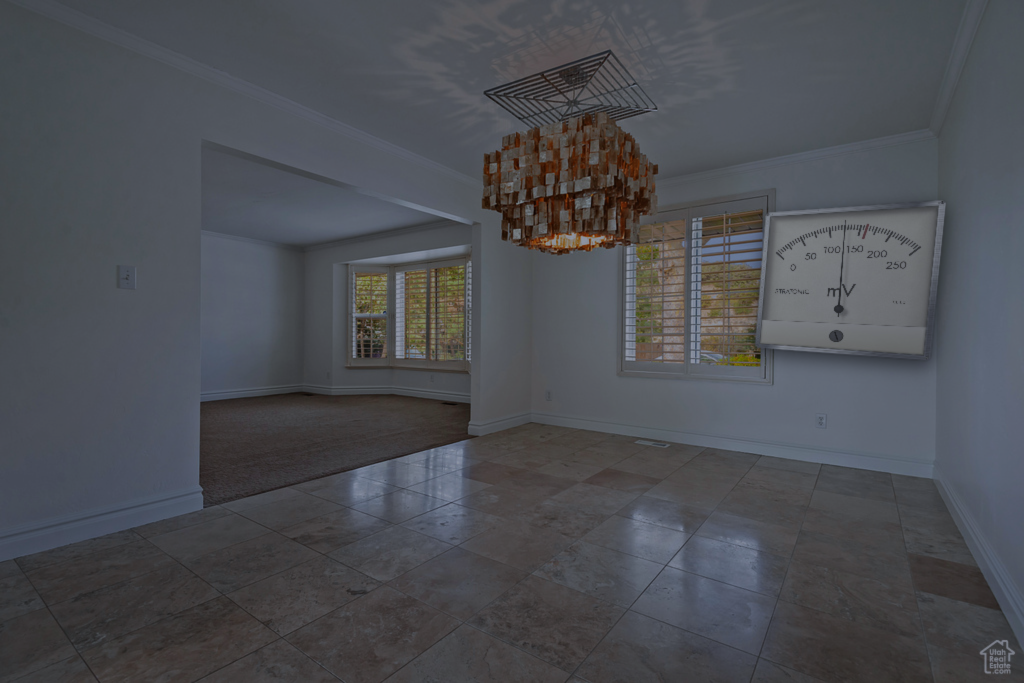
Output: **125** mV
